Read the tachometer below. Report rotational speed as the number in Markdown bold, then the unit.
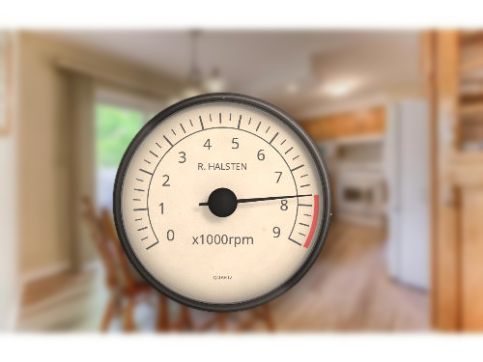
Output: **7750** rpm
